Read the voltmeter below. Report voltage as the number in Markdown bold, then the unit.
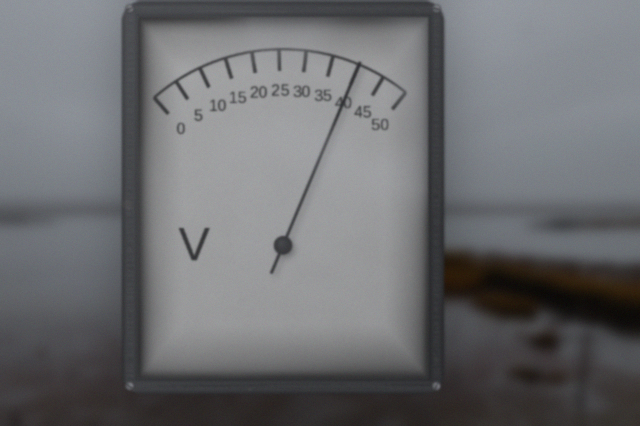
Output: **40** V
